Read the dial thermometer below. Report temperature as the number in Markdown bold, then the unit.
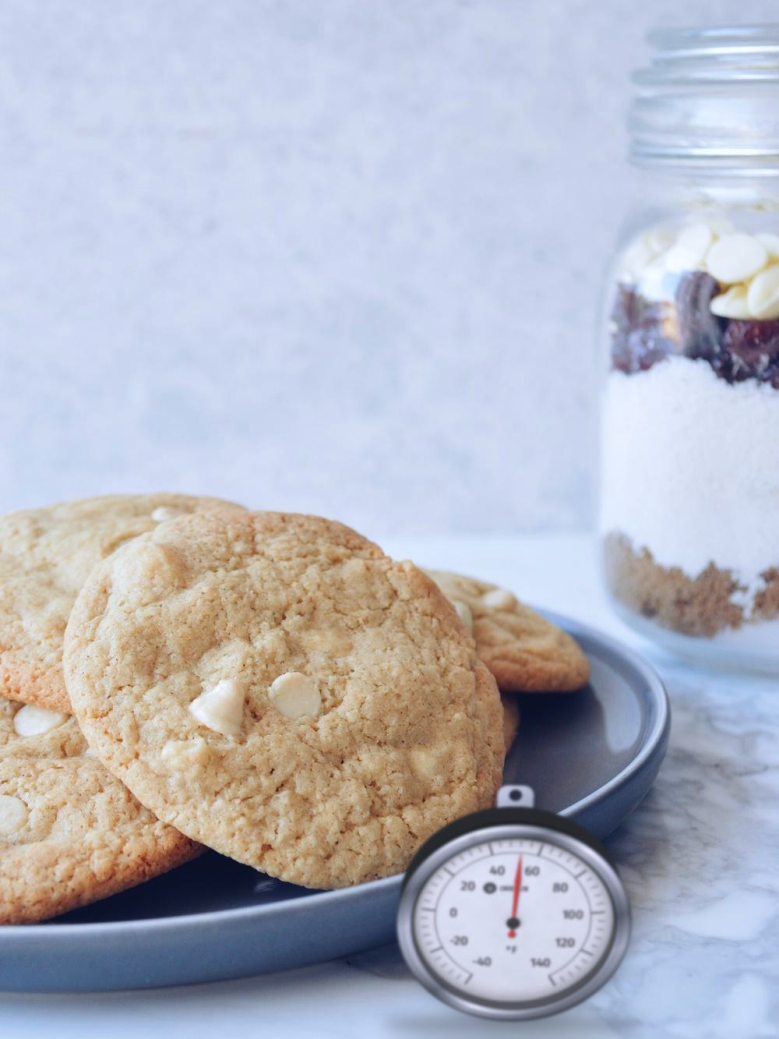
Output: **52** °F
